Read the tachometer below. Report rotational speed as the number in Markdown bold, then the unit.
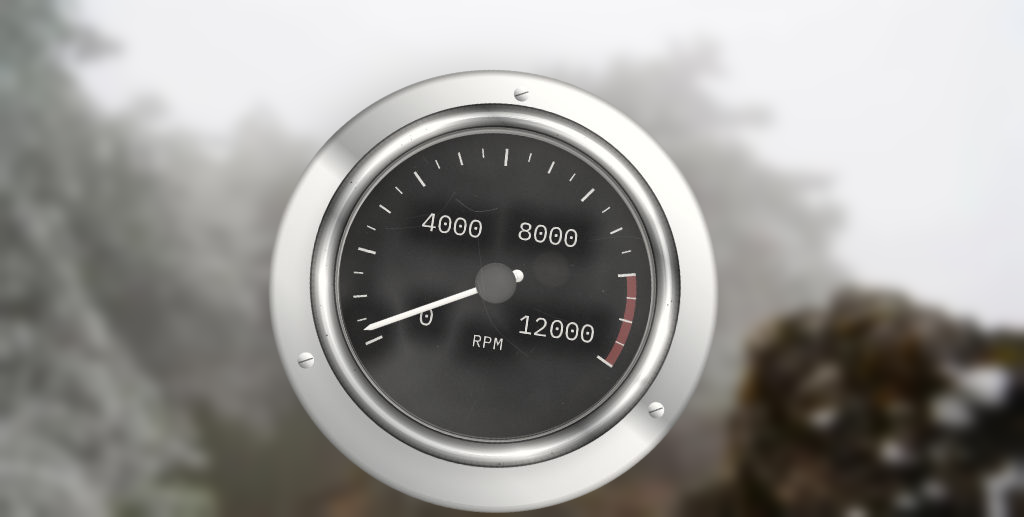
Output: **250** rpm
